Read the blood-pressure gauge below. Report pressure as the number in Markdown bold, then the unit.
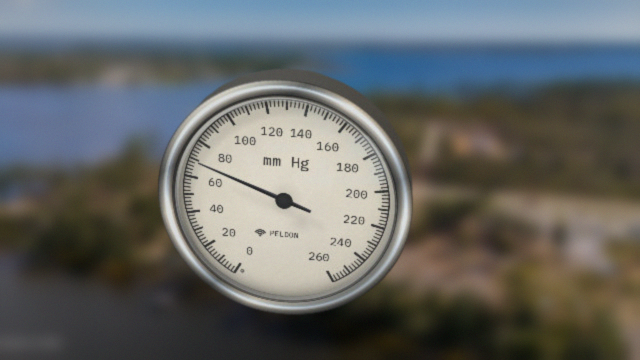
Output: **70** mmHg
